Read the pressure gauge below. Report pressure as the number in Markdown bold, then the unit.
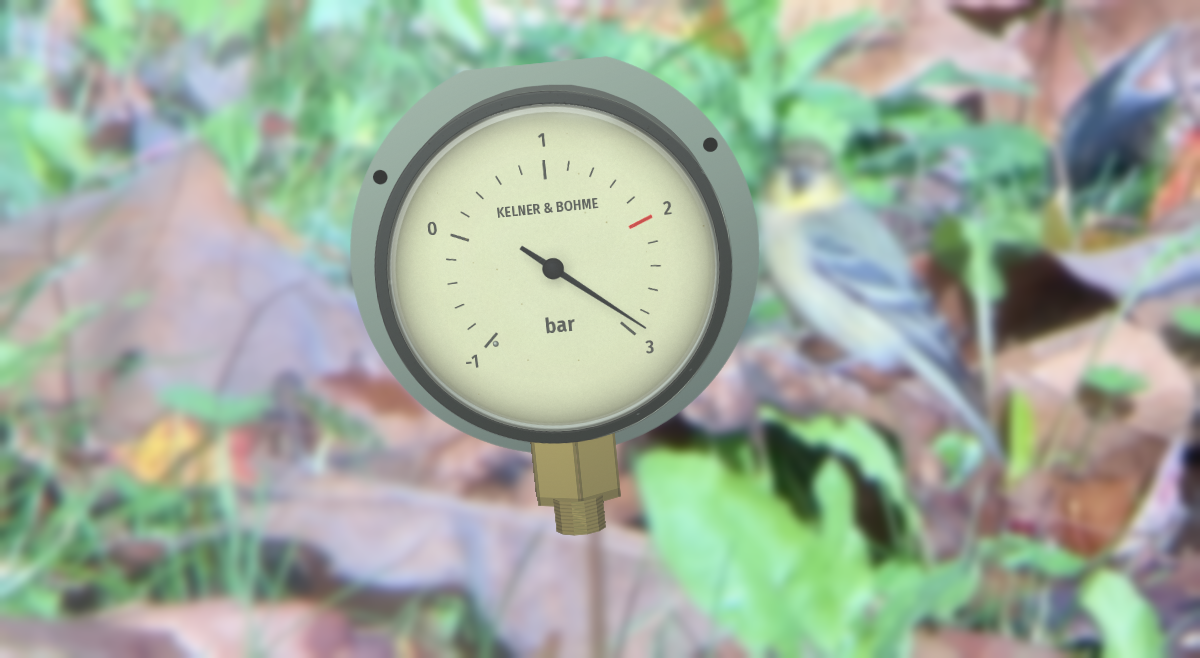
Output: **2.9** bar
